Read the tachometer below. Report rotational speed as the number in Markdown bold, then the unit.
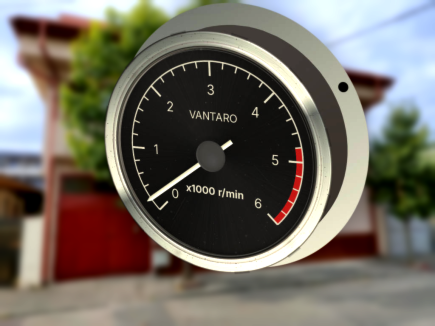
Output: **200** rpm
